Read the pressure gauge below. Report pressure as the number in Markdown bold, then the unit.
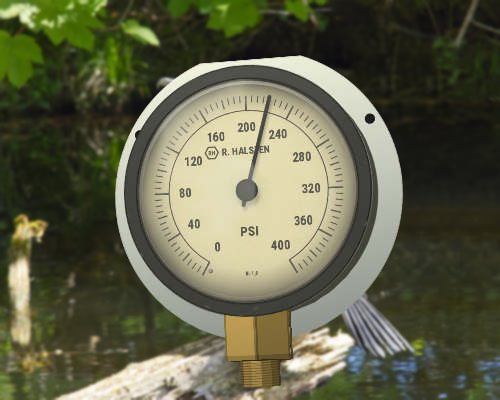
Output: **220** psi
